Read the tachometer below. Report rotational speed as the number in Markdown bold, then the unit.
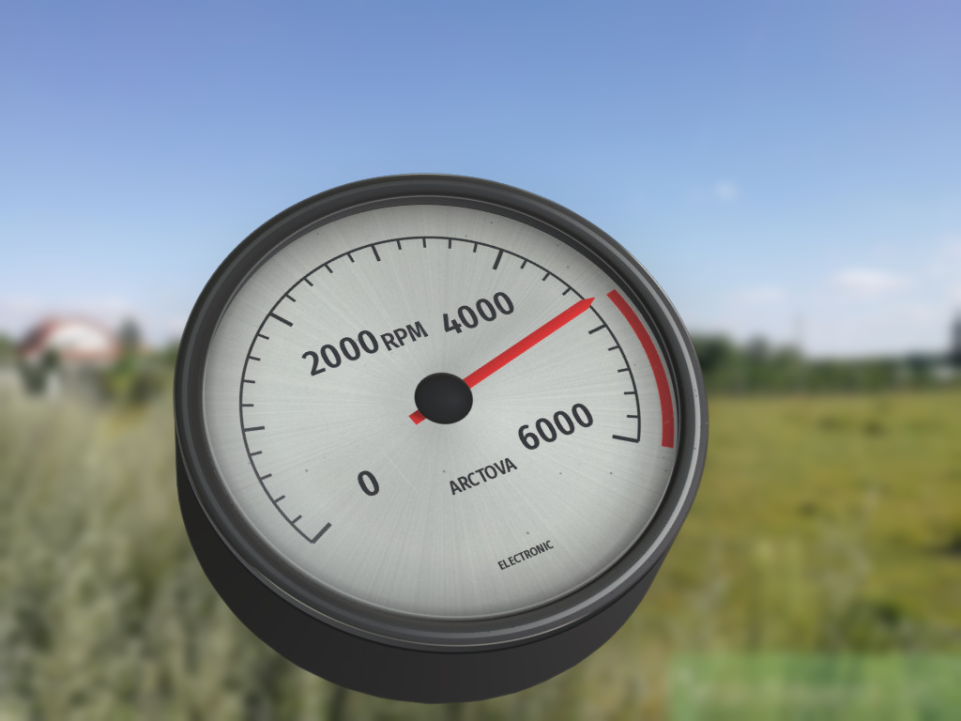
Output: **4800** rpm
